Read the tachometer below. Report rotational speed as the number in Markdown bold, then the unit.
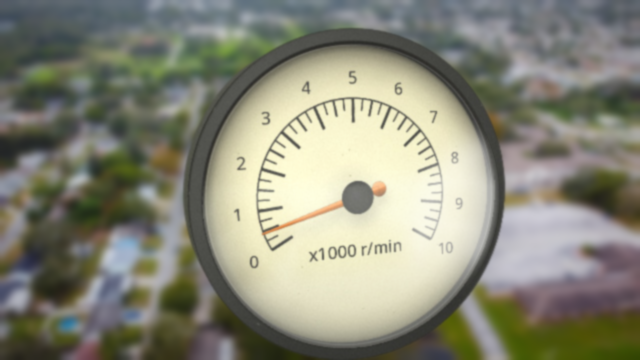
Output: **500** rpm
